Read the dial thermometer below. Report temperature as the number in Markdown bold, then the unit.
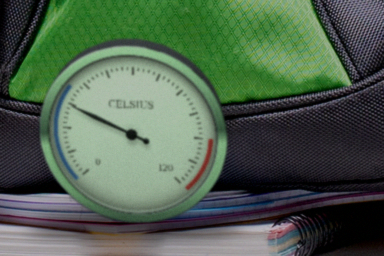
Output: **30** °C
